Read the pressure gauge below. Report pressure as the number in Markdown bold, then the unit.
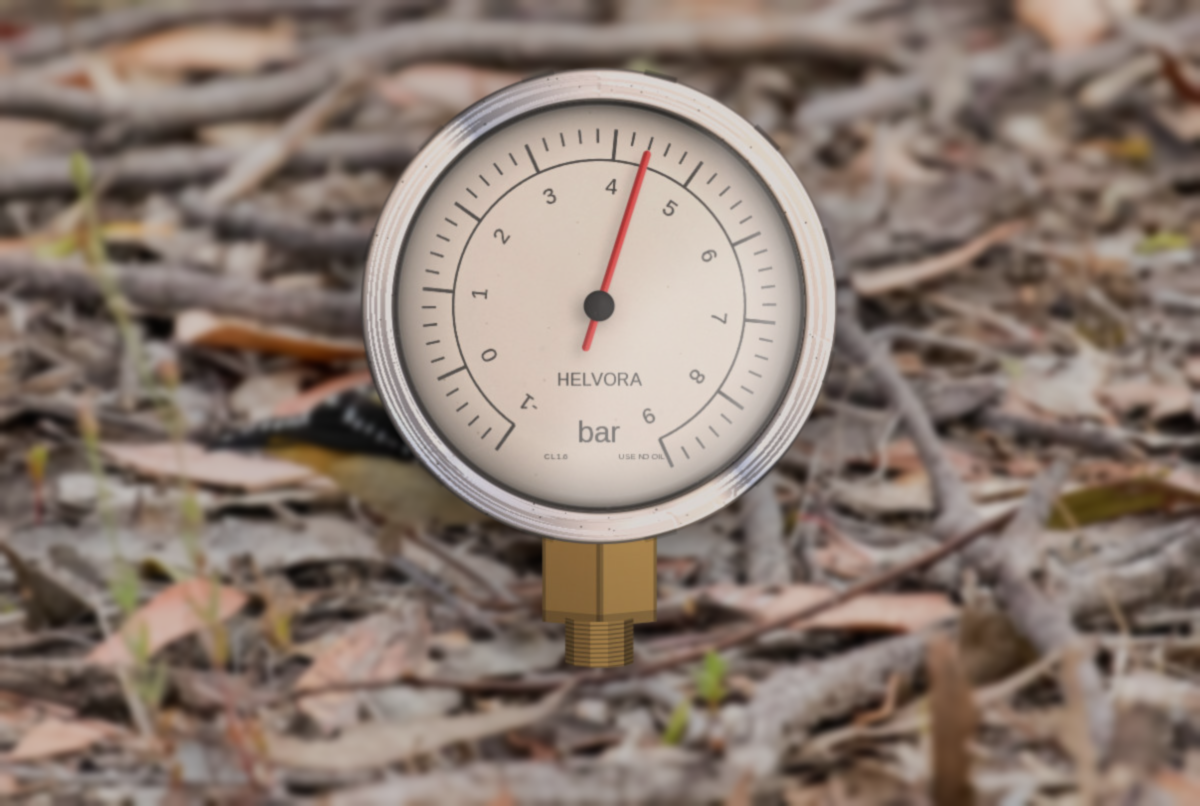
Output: **4.4** bar
